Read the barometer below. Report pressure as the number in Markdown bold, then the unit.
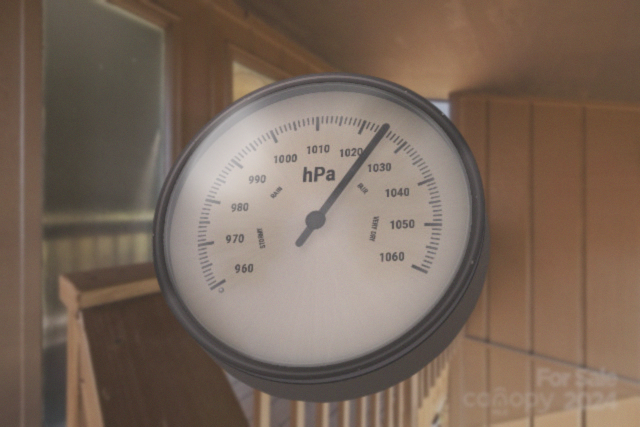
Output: **1025** hPa
